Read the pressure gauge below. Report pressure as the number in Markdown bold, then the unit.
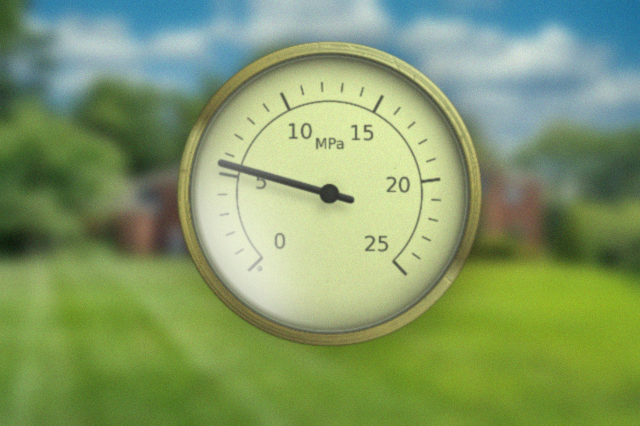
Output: **5.5** MPa
